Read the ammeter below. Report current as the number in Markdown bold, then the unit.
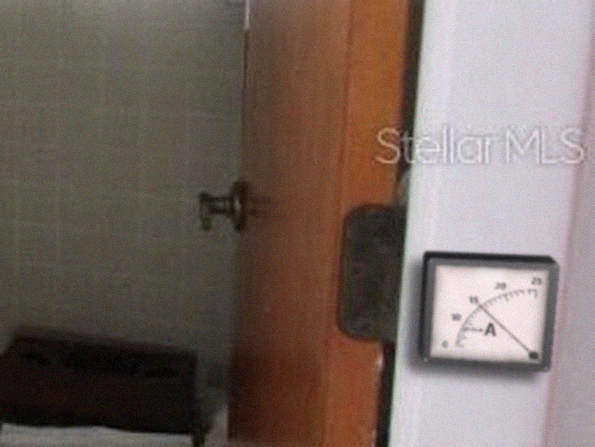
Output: **15** A
